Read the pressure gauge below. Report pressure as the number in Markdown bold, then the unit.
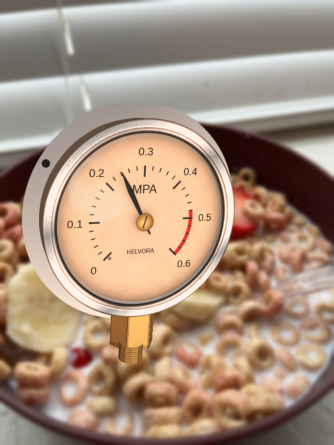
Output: **0.24** MPa
